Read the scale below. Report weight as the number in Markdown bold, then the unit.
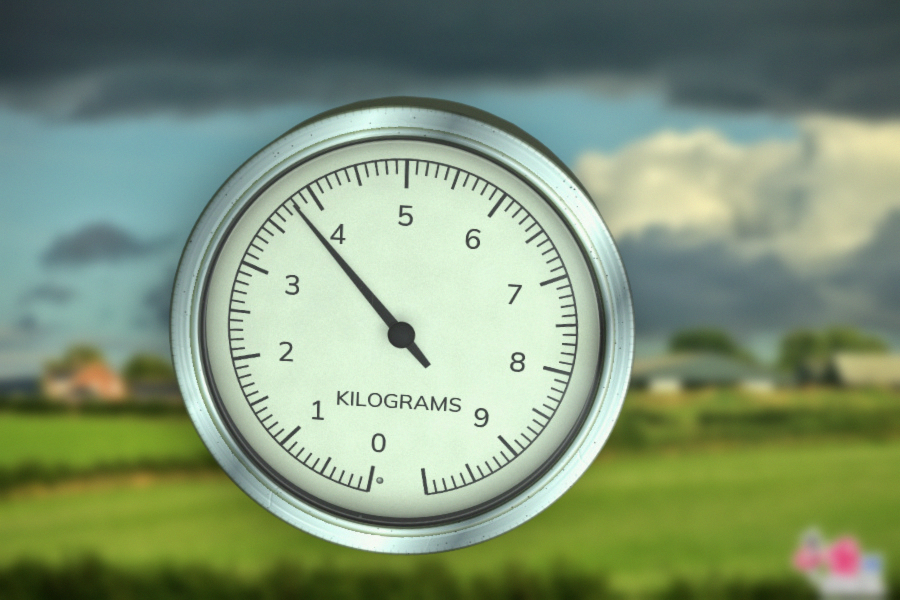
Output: **3.8** kg
